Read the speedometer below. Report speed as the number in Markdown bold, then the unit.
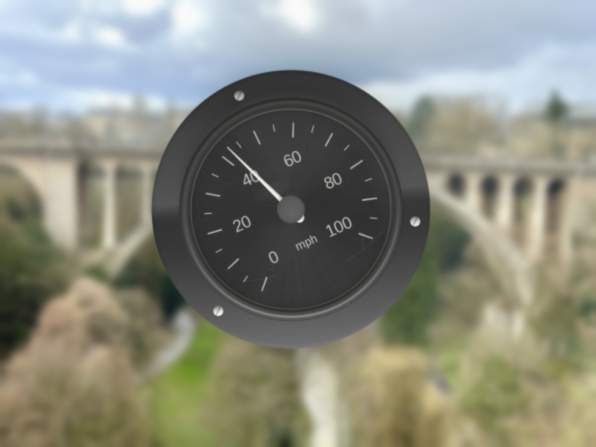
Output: **42.5** mph
